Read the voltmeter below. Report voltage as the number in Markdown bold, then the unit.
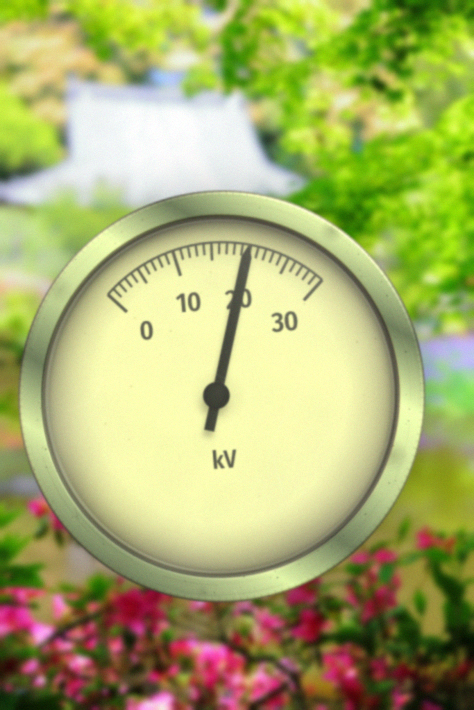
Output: **20** kV
